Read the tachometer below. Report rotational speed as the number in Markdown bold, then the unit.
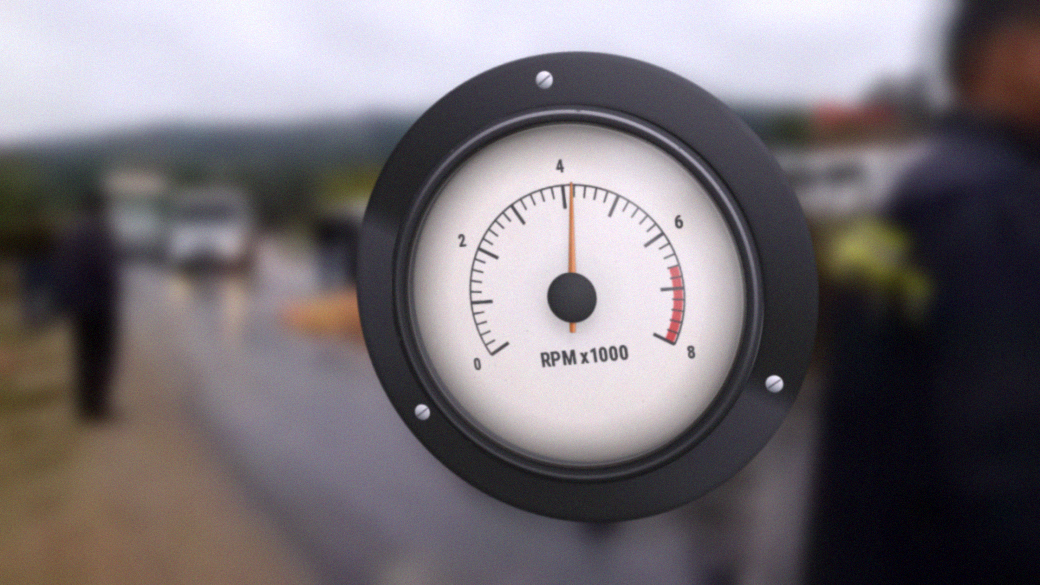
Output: **4200** rpm
